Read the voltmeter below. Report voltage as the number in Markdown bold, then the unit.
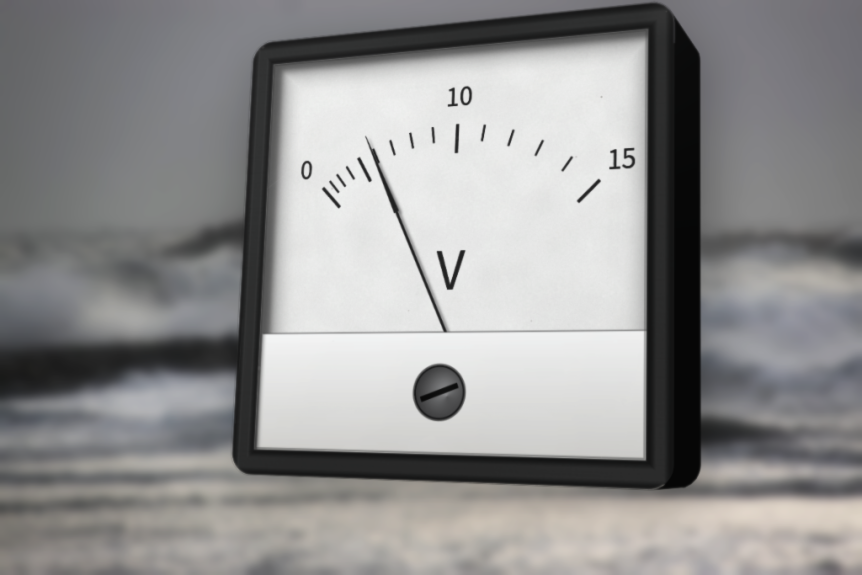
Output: **6** V
